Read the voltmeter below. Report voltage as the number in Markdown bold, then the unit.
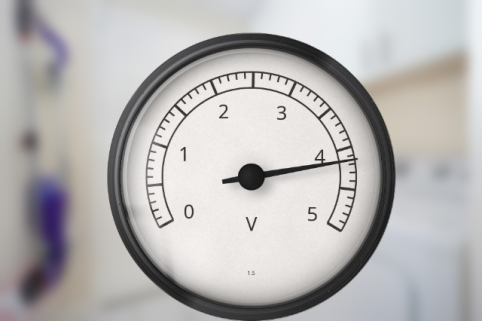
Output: **4.15** V
